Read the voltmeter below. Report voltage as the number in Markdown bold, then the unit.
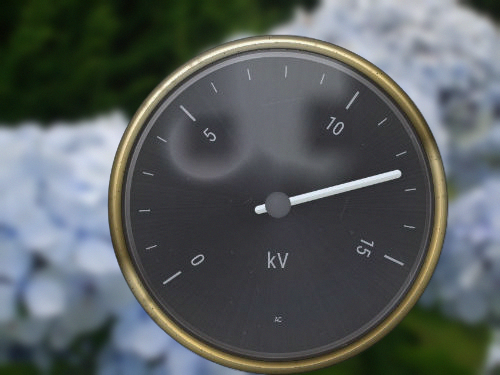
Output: **12.5** kV
